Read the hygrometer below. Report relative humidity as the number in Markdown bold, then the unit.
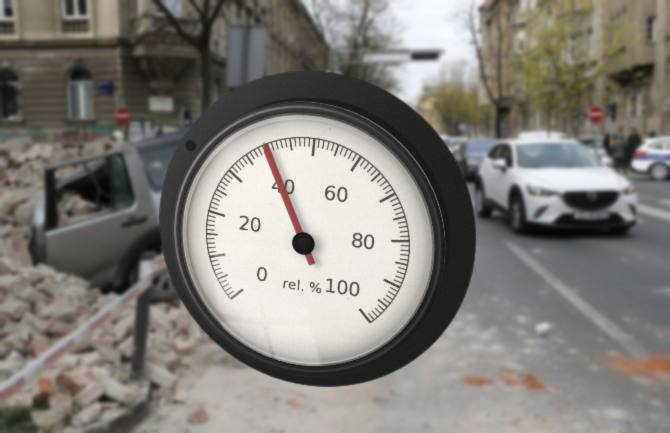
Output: **40** %
